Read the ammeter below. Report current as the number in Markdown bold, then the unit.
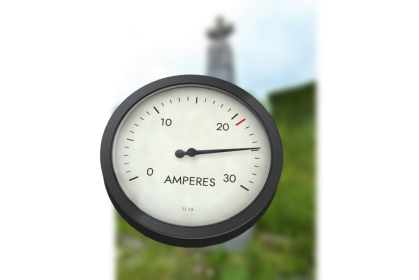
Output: **25** A
